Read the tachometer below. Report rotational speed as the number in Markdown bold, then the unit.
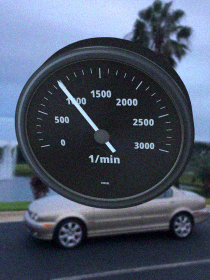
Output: **1000** rpm
